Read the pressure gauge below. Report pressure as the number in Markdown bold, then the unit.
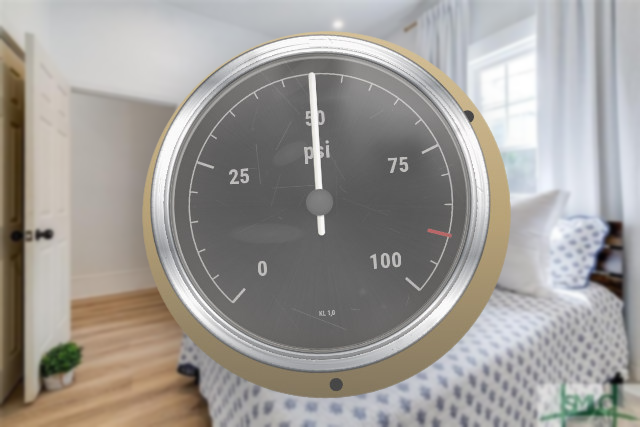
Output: **50** psi
